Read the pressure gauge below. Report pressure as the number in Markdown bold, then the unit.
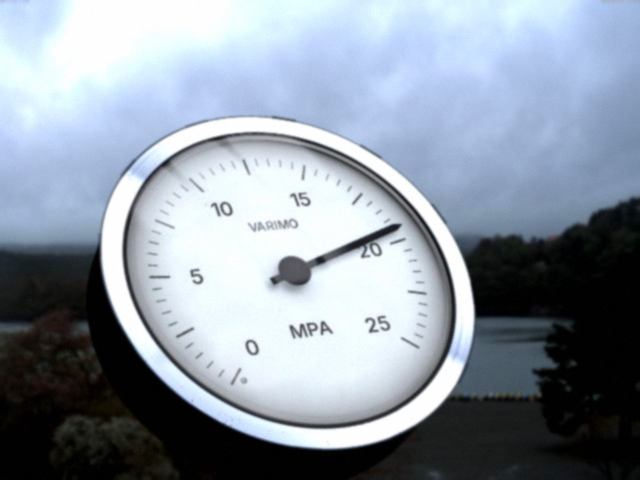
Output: **19.5** MPa
